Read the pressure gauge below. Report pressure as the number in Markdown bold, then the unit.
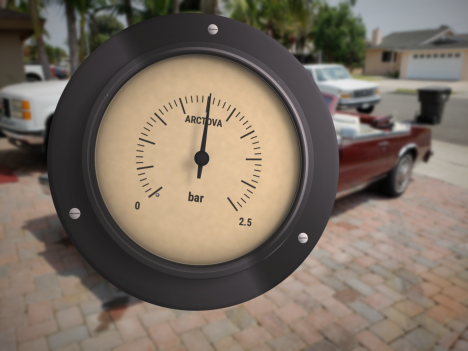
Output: **1.25** bar
